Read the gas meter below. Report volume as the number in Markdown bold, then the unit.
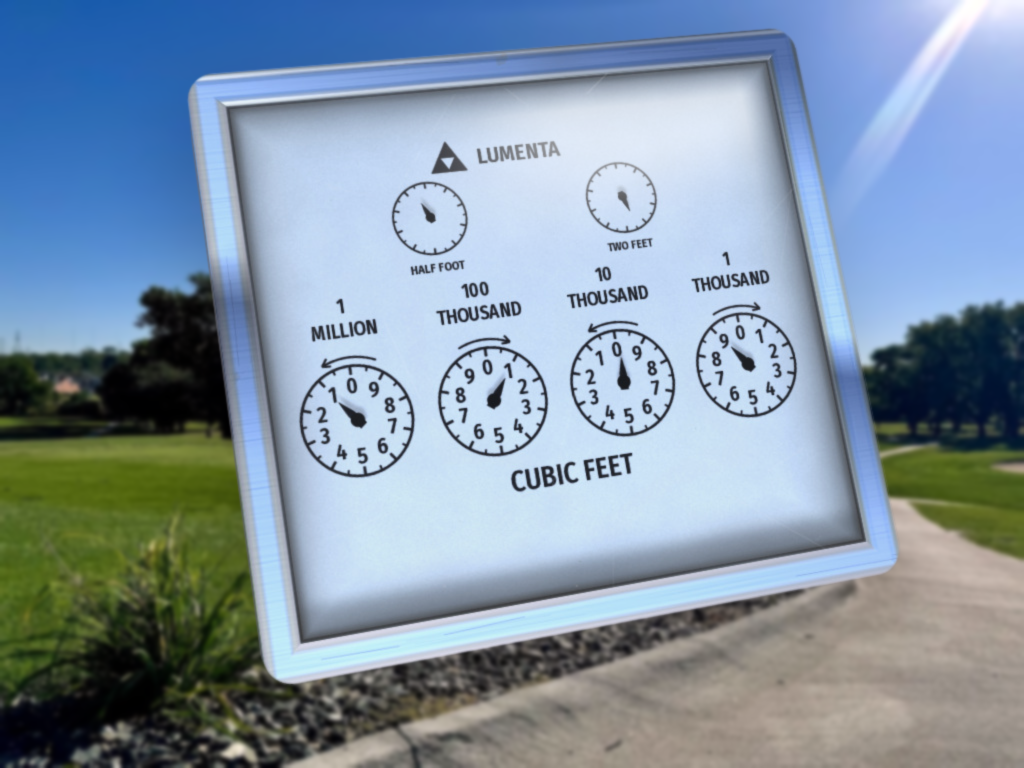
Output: **109900** ft³
